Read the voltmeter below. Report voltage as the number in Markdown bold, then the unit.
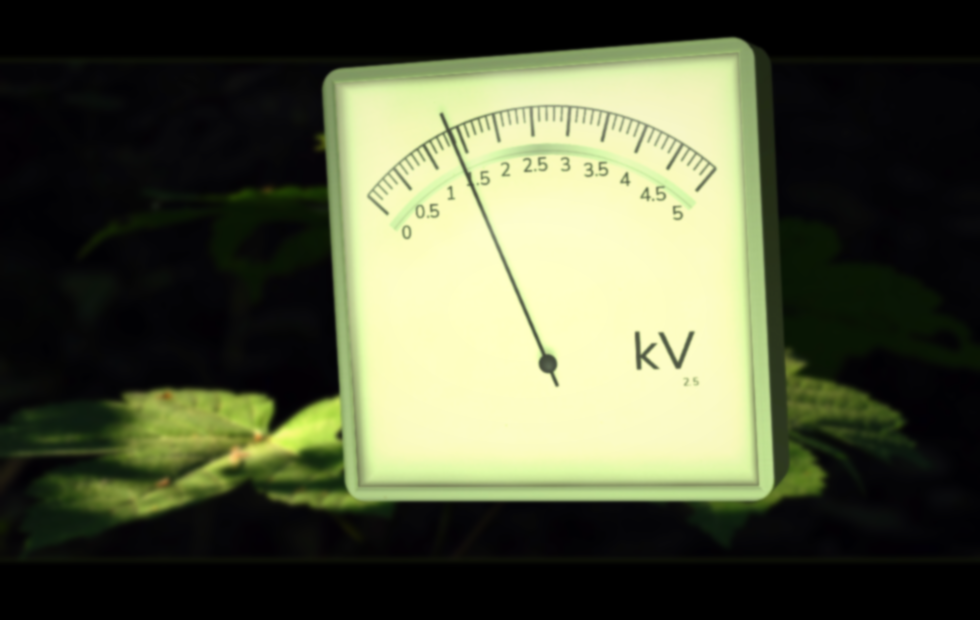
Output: **1.4** kV
